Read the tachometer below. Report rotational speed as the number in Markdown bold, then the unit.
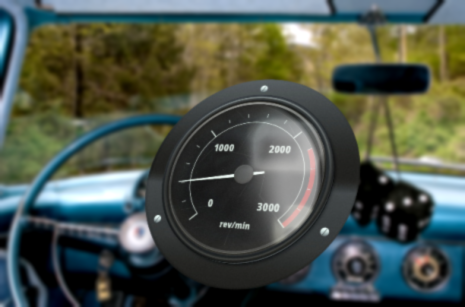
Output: **400** rpm
